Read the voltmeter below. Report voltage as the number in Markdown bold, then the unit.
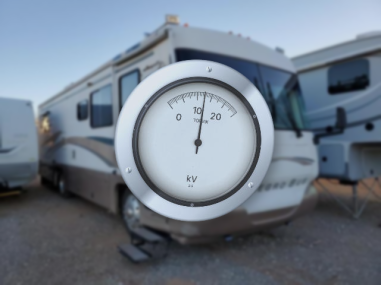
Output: **12.5** kV
